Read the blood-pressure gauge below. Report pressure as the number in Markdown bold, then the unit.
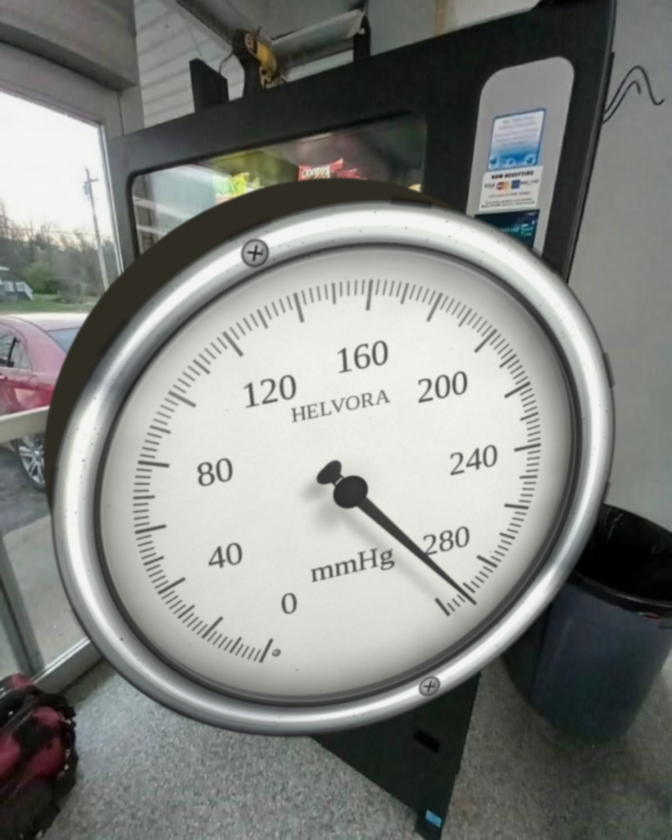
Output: **292** mmHg
